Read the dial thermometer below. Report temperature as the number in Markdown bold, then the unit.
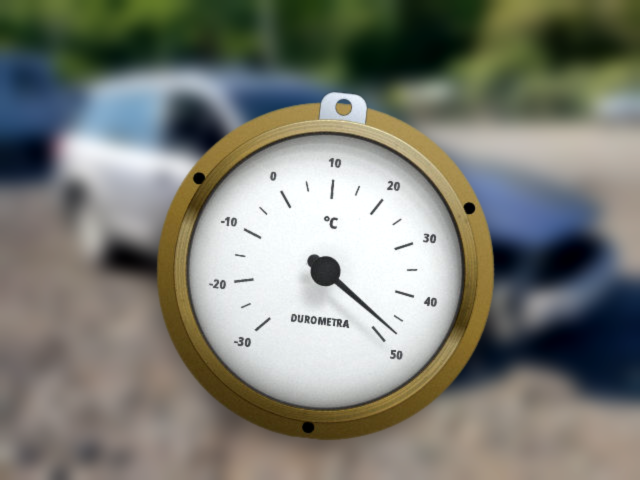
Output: **47.5** °C
